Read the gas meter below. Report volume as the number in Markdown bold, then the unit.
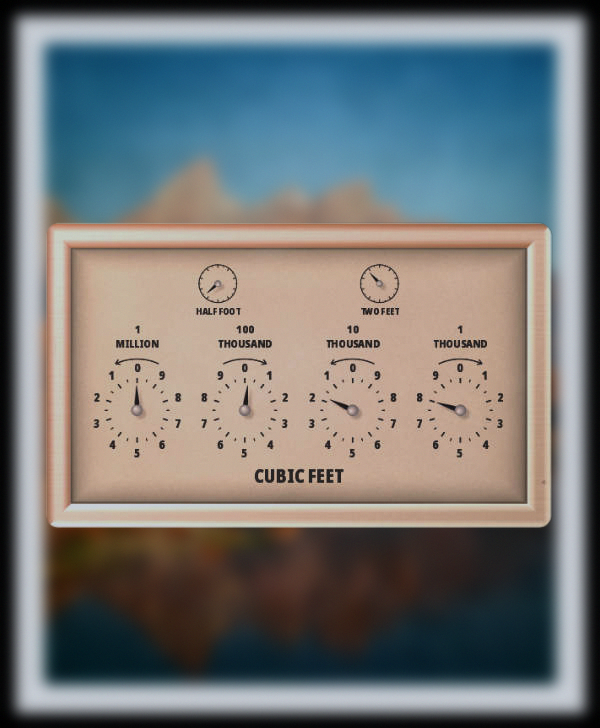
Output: **1800** ft³
